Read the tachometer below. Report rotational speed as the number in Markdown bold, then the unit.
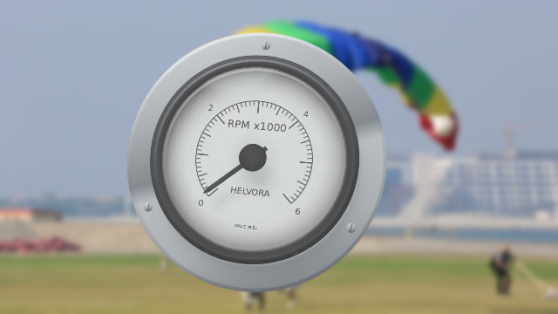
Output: **100** rpm
